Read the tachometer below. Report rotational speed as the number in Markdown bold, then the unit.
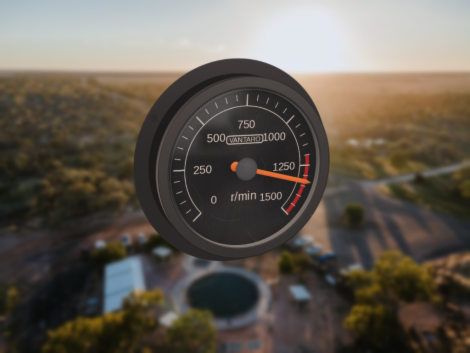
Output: **1325** rpm
